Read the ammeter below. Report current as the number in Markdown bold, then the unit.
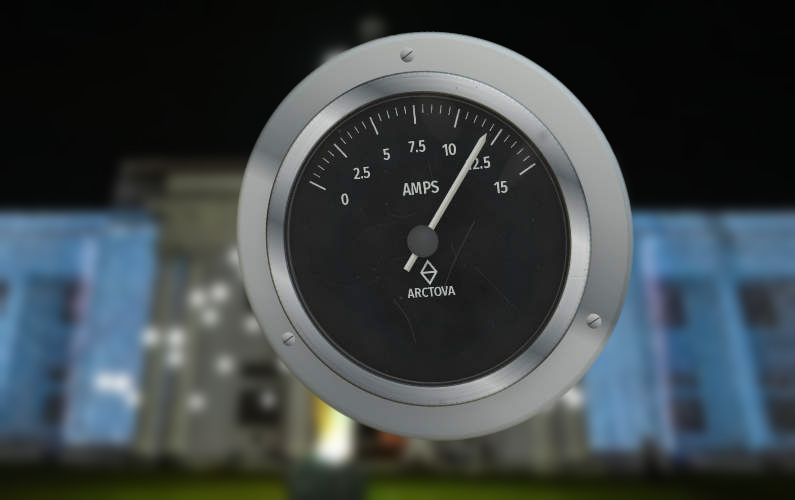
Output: **12** A
